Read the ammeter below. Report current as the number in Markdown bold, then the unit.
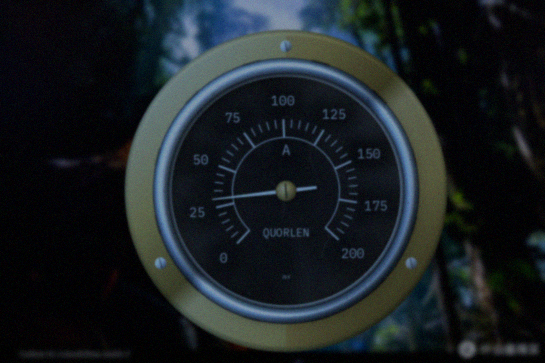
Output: **30** A
